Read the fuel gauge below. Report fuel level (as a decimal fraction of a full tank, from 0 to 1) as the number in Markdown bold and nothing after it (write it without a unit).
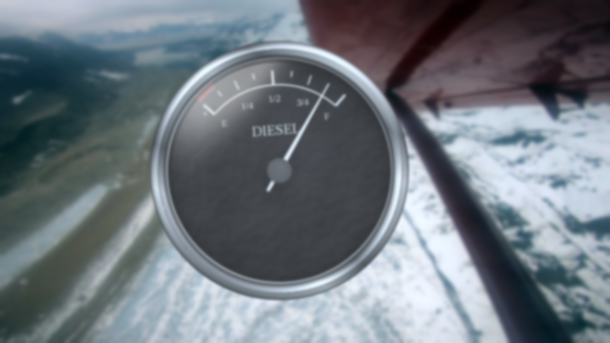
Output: **0.875**
